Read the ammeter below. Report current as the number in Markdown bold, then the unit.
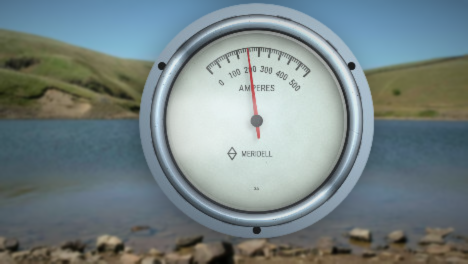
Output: **200** A
